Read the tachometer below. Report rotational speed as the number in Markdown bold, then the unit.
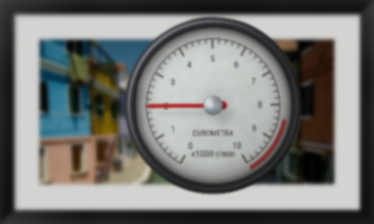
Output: **2000** rpm
